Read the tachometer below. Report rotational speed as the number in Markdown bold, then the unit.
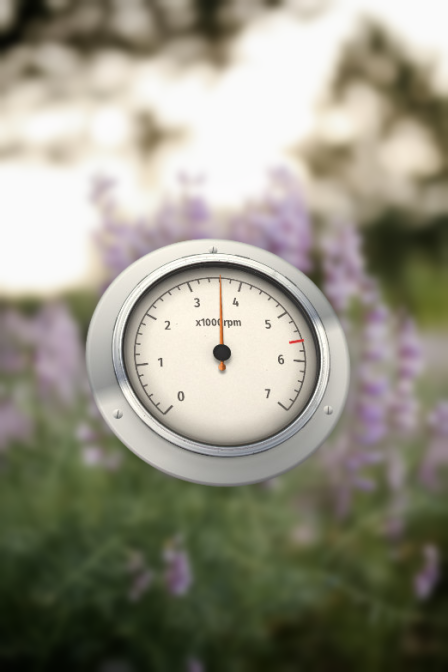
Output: **3600** rpm
